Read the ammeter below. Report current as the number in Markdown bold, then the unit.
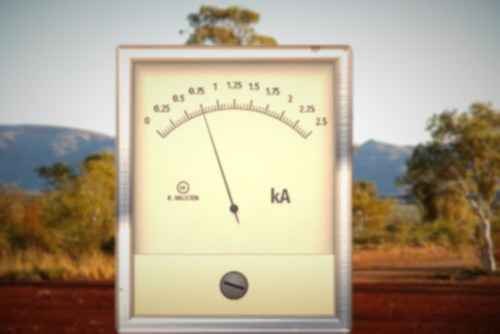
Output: **0.75** kA
